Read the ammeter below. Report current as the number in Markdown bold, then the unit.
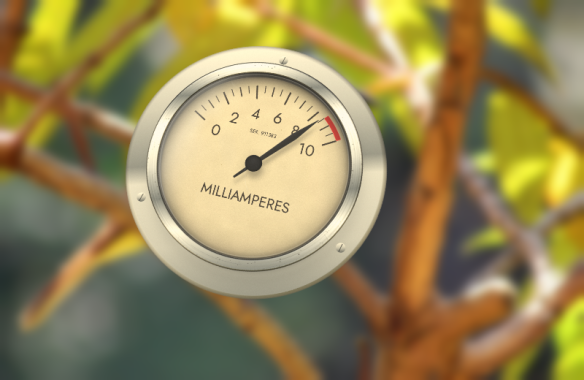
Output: **8.5** mA
